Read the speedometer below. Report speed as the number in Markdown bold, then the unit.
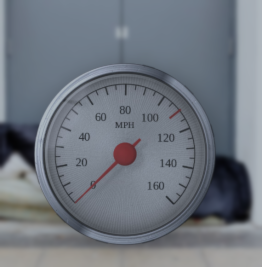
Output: **0** mph
